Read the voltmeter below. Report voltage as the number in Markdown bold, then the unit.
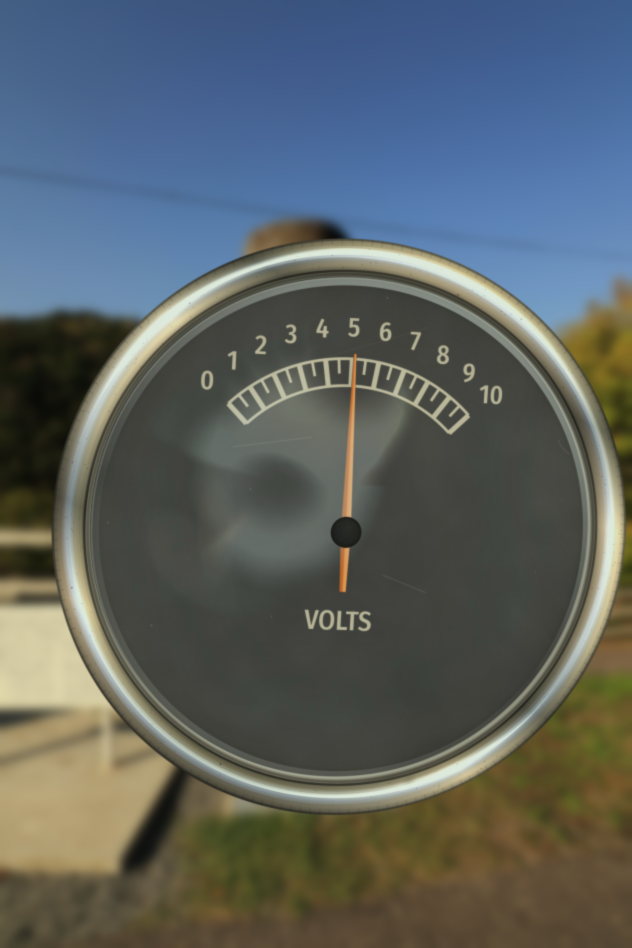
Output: **5** V
